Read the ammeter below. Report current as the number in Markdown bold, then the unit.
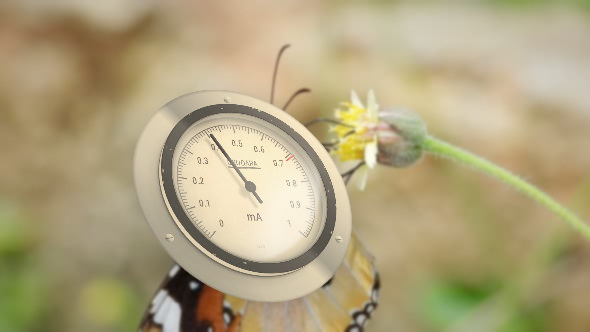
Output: **0.4** mA
